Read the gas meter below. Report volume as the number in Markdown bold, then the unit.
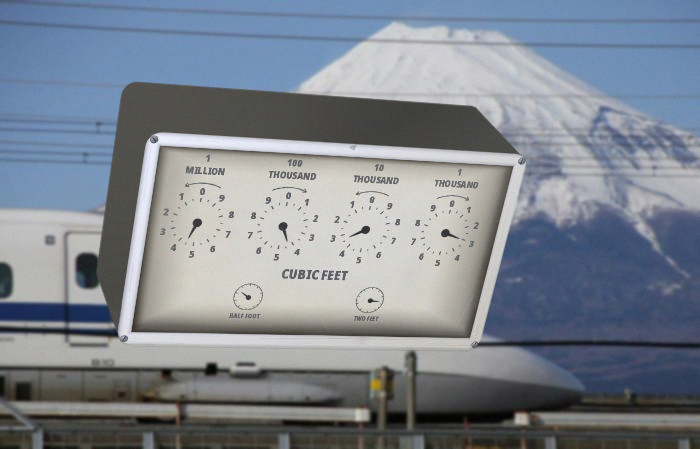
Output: **443300** ft³
